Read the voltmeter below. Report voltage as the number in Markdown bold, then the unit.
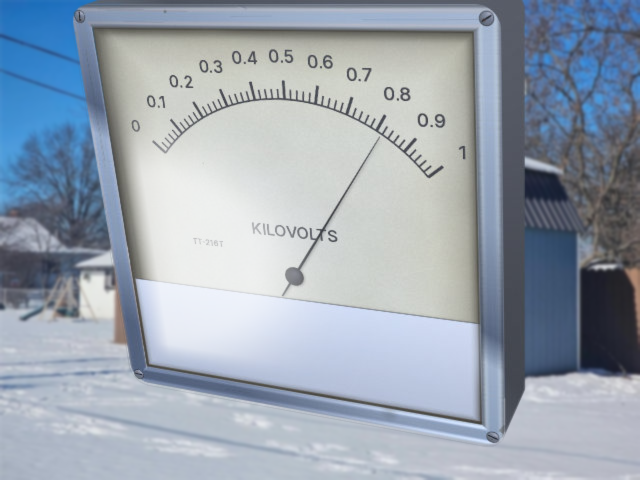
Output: **0.82** kV
